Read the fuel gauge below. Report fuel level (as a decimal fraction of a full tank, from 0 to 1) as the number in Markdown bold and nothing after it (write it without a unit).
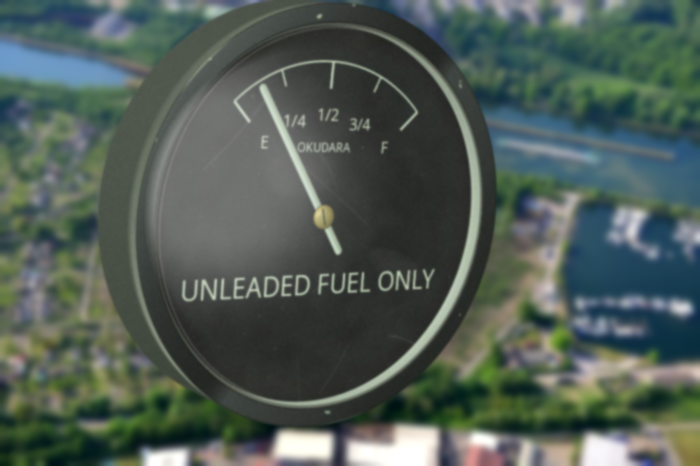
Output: **0.125**
